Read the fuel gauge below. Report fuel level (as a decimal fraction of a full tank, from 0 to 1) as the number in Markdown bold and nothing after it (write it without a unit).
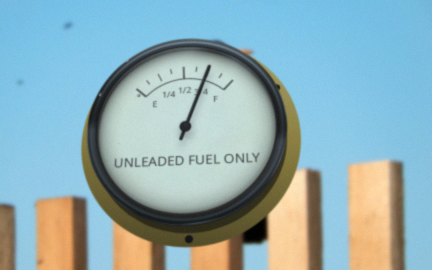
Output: **0.75**
